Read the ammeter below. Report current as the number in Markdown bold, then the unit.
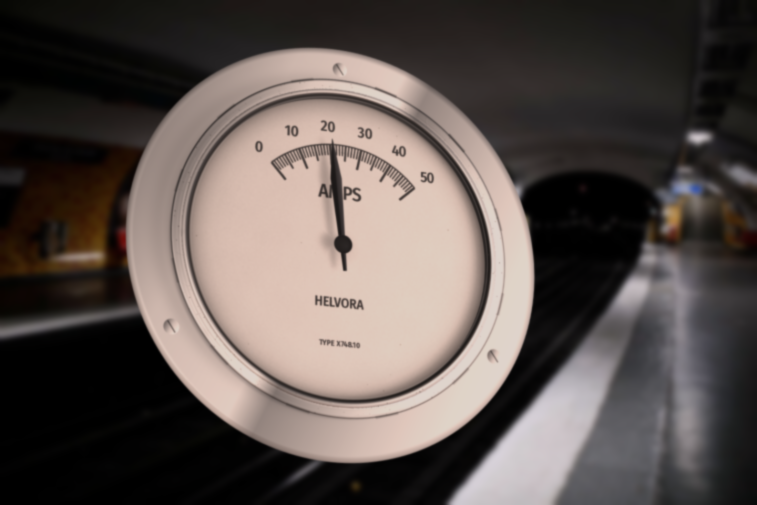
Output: **20** A
